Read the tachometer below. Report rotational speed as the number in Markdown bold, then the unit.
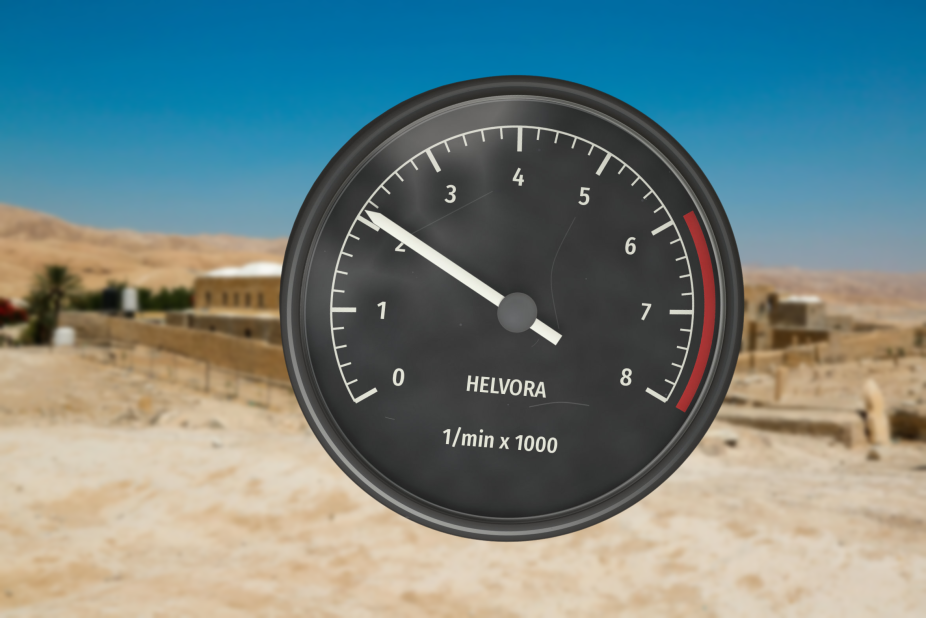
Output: **2100** rpm
